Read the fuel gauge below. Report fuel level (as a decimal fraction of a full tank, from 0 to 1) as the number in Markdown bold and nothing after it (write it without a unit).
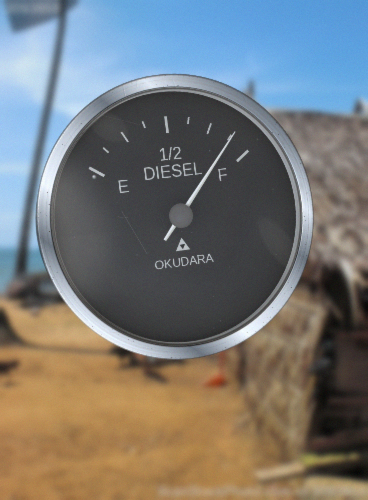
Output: **0.875**
